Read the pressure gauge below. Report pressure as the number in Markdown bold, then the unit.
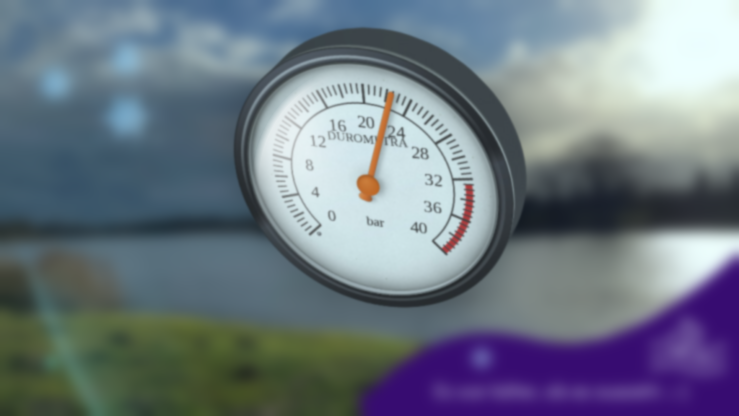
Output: **22.5** bar
